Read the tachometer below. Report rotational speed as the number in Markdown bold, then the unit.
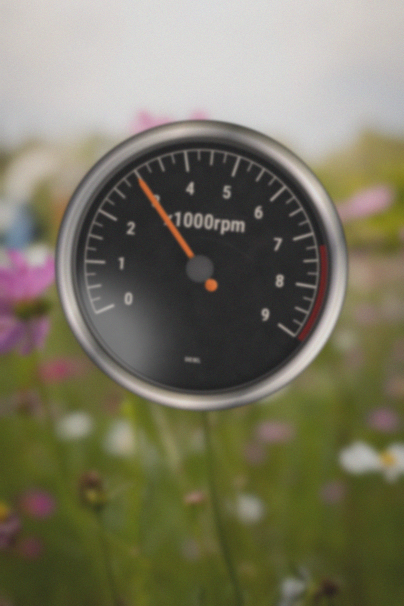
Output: **3000** rpm
